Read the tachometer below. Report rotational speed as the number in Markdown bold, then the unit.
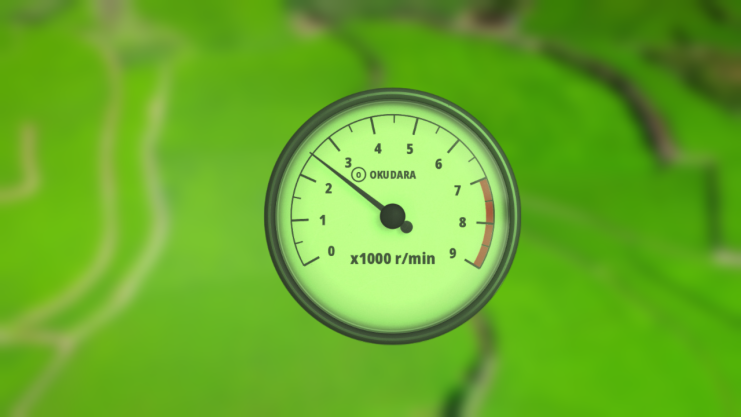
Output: **2500** rpm
